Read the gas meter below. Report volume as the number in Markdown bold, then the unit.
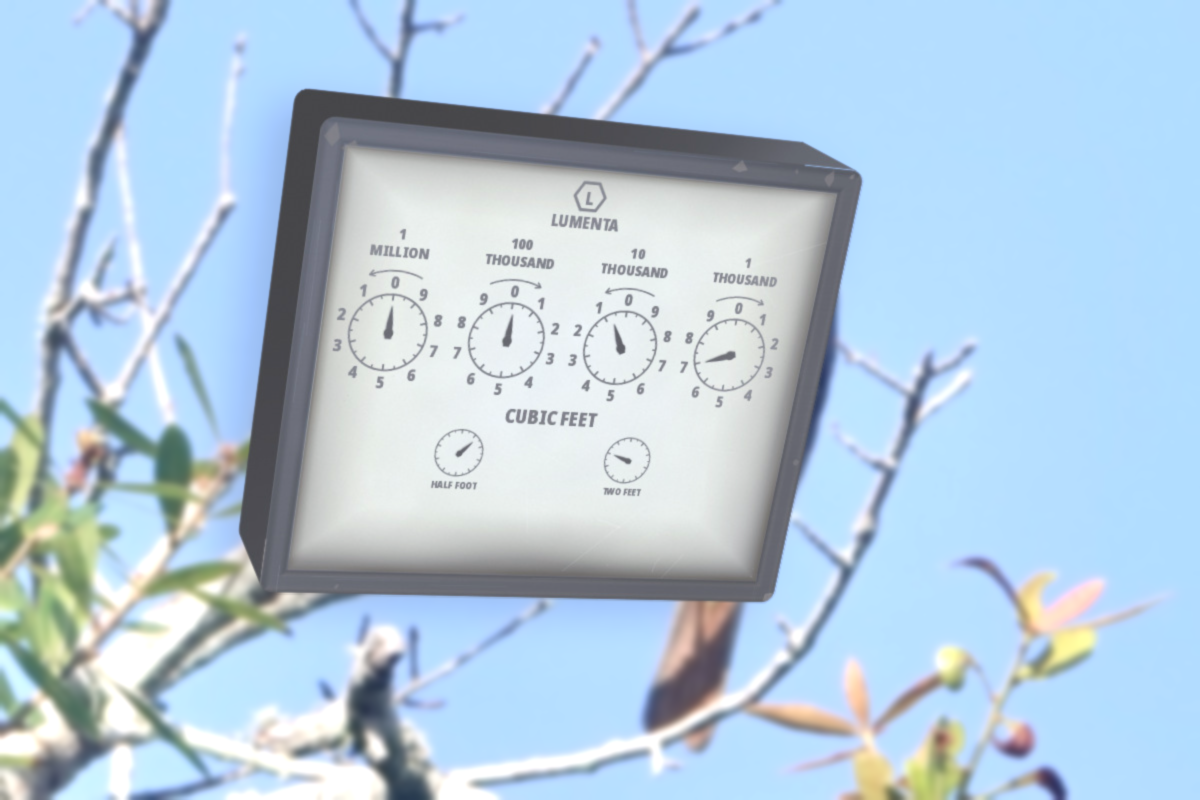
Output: **700** ft³
